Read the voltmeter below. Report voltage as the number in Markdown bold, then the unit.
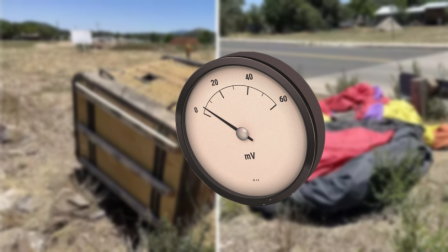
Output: **5** mV
